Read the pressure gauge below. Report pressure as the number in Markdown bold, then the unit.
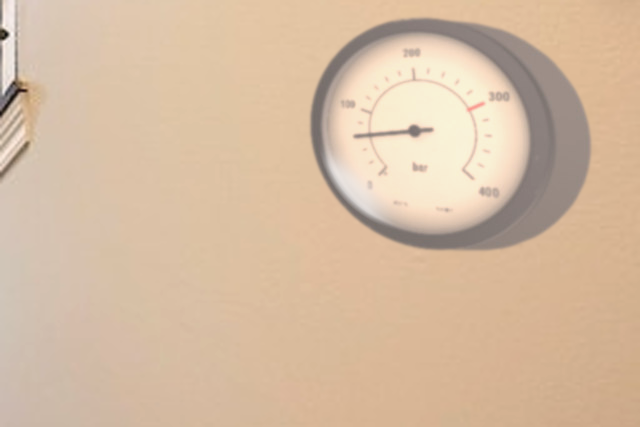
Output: **60** bar
